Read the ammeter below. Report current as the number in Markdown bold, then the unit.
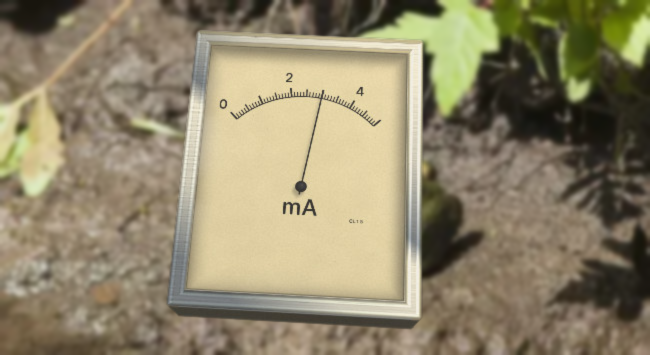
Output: **3** mA
